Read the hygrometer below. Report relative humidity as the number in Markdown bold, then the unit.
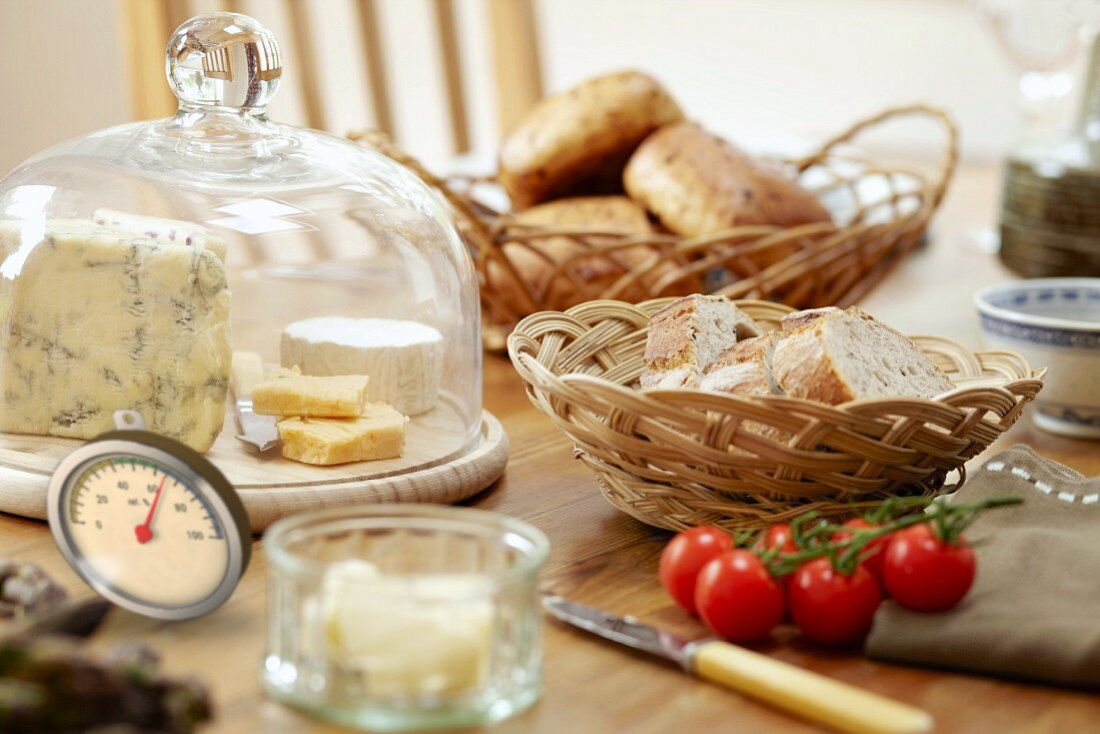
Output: **65** %
